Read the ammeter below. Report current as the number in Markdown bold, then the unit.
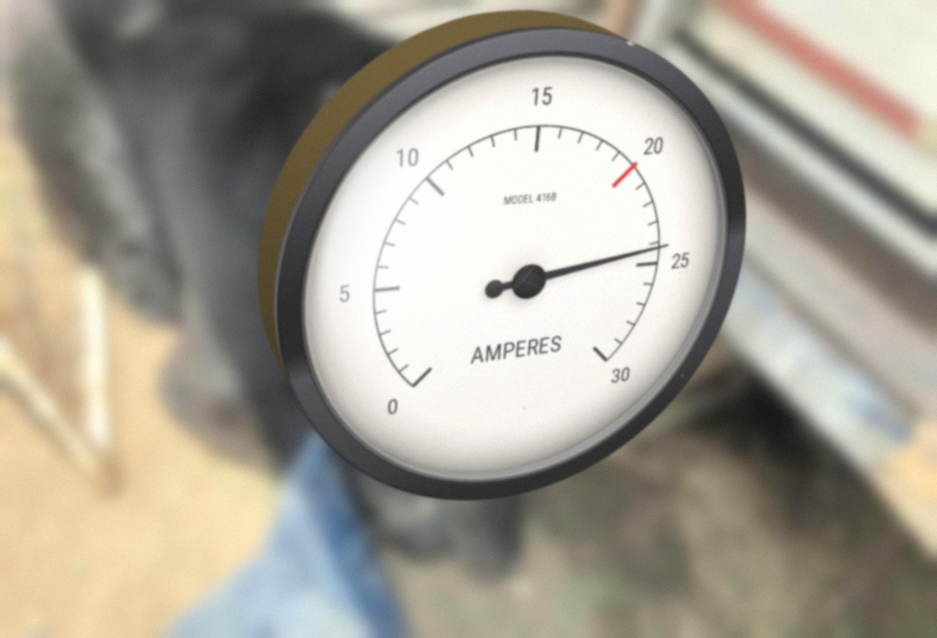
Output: **24** A
